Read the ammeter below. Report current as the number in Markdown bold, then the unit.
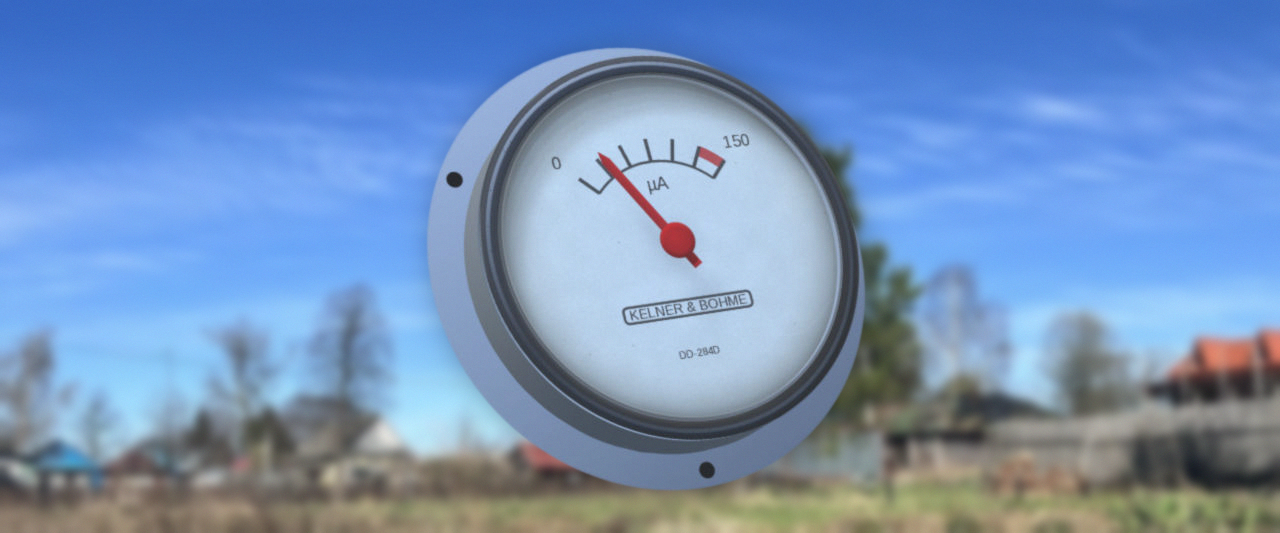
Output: **25** µA
